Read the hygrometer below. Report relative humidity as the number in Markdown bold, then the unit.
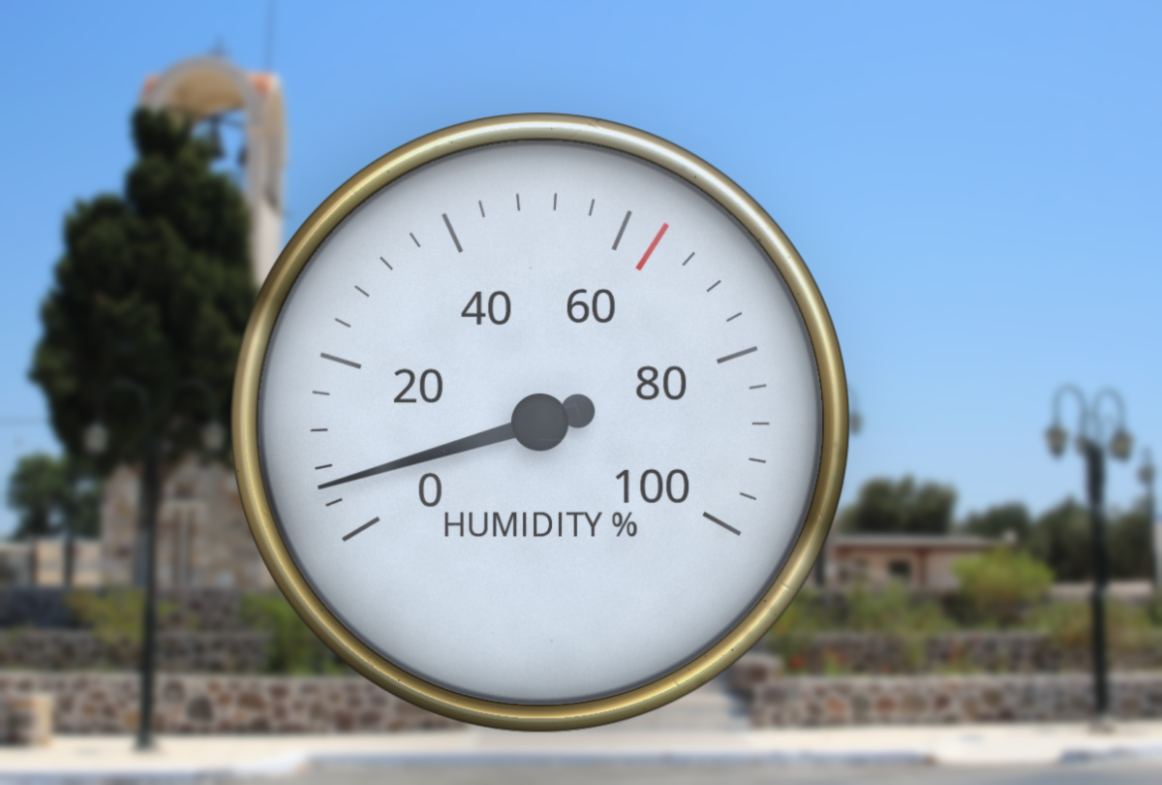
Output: **6** %
